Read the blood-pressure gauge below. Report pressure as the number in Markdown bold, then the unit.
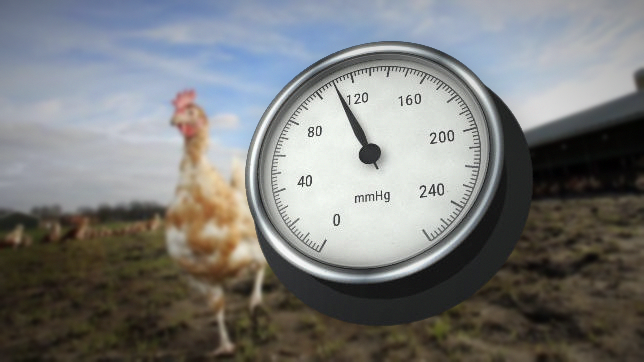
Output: **110** mmHg
